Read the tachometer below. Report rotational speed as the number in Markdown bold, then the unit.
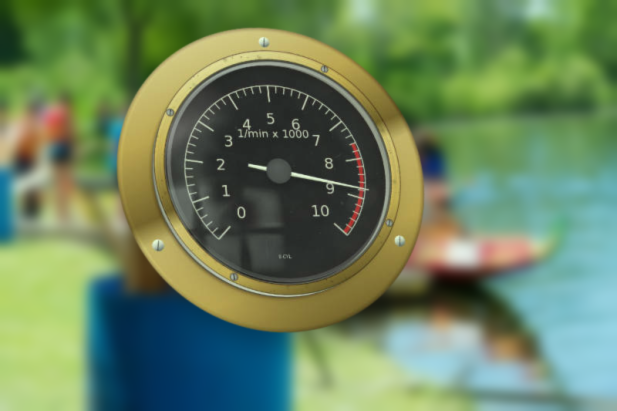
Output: **8800** rpm
